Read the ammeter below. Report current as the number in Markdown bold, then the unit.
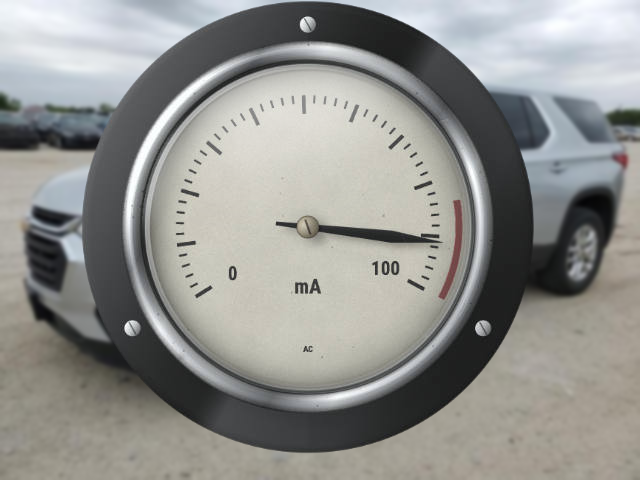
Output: **91** mA
